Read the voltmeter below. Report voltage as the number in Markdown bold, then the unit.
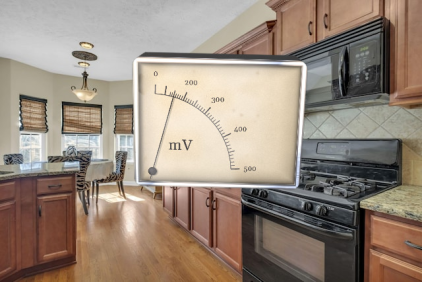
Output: **150** mV
